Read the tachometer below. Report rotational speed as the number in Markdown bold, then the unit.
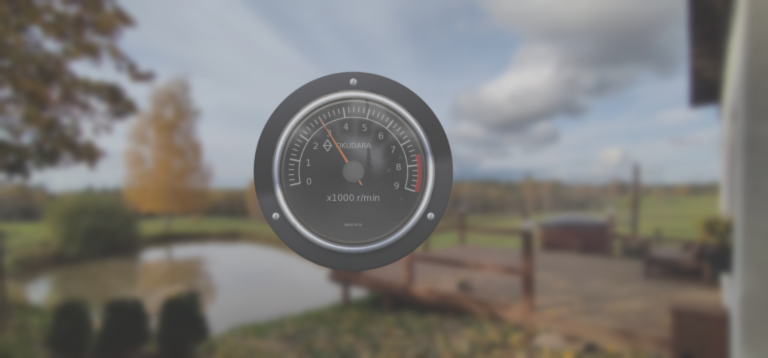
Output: **3000** rpm
